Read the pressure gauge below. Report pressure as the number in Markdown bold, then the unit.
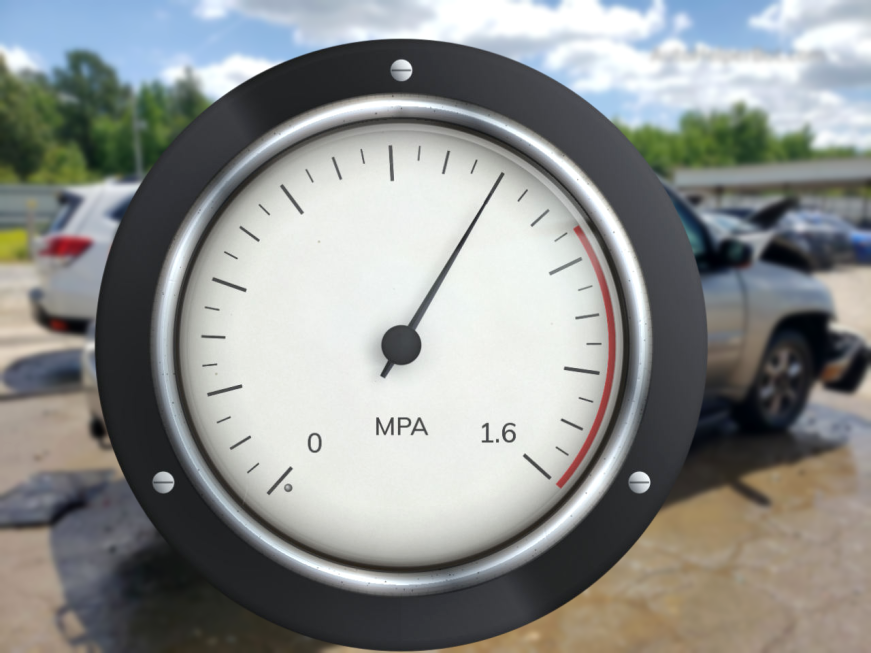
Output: **1** MPa
